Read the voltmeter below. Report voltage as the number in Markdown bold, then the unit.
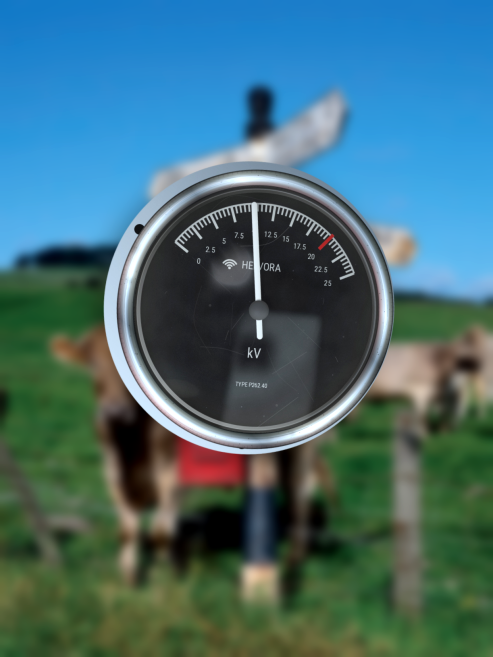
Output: **10** kV
